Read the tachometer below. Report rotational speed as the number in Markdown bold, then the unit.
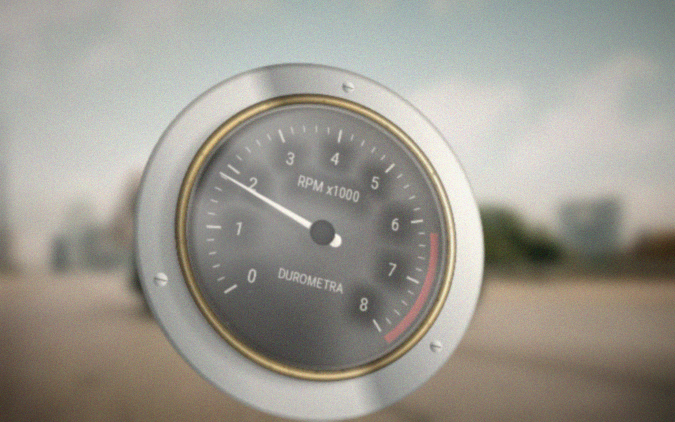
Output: **1800** rpm
